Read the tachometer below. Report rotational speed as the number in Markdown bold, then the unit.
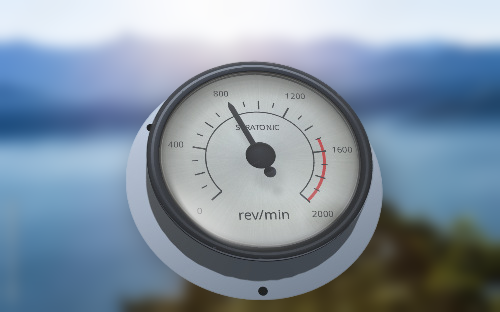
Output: **800** rpm
